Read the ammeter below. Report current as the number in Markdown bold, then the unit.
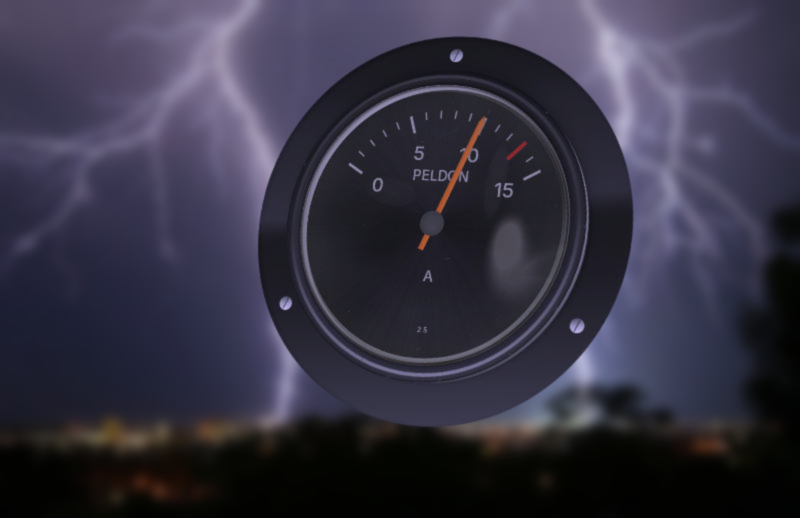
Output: **10** A
